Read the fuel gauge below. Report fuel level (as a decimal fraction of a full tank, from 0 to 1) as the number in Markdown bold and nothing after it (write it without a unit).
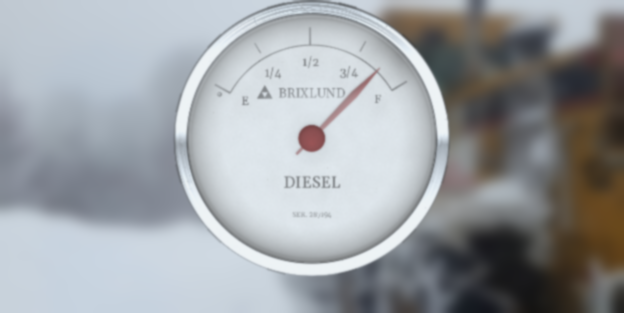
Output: **0.875**
